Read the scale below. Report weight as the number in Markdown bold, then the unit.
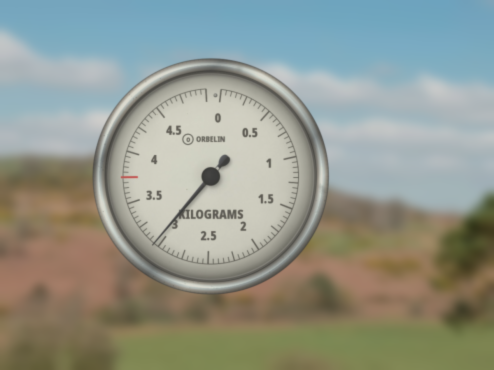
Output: **3.05** kg
